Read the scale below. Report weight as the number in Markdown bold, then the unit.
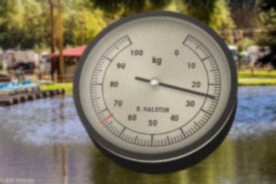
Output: **25** kg
